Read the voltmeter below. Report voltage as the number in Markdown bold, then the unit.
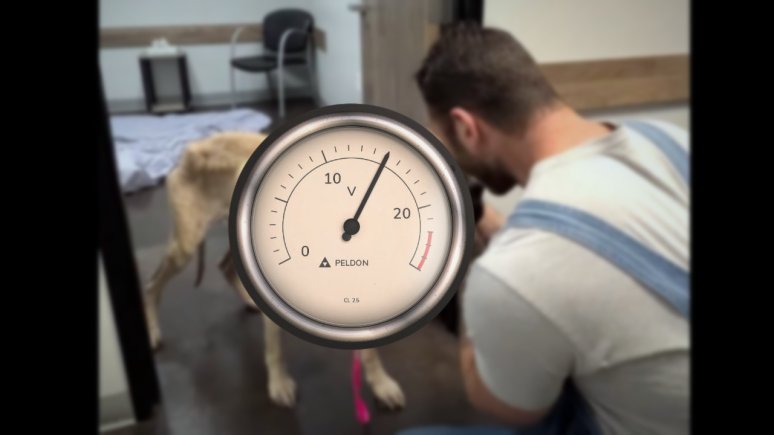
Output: **15** V
